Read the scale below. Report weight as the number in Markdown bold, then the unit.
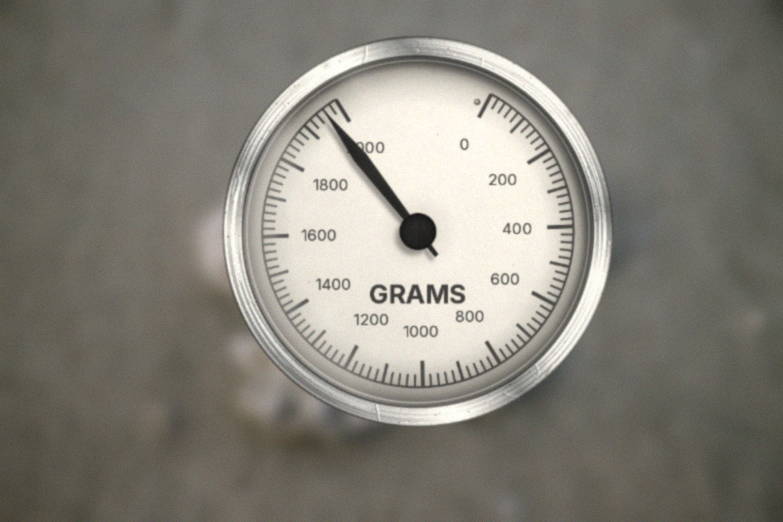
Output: **1960** g
